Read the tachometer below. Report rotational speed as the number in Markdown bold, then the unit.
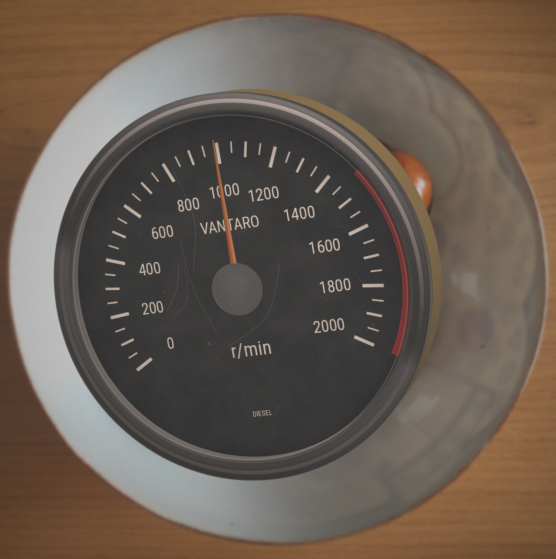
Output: **1000** rpm
